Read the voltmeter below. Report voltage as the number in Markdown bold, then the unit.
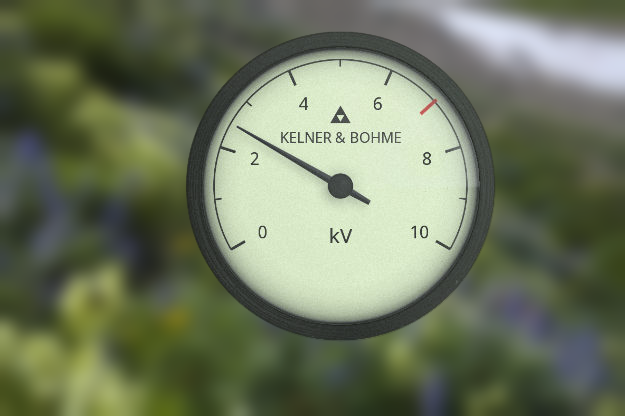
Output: **2.5** kV
